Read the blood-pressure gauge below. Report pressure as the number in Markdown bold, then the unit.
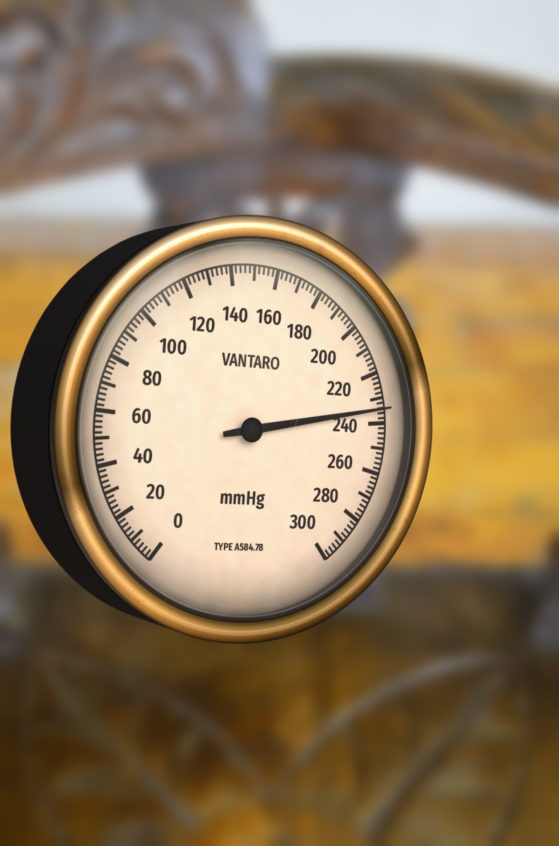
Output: **234** mmHg
